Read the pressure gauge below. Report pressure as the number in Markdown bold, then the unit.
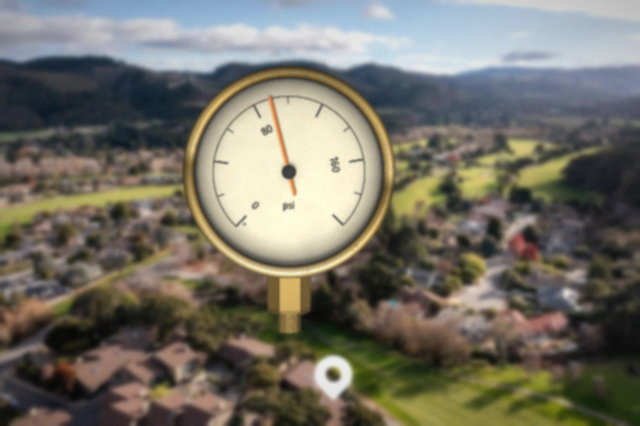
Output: **90** psi
